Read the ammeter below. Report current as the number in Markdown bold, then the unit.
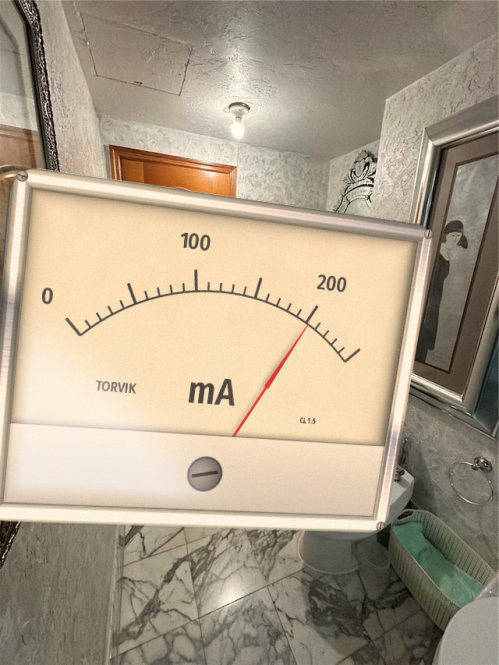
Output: **200** mA
